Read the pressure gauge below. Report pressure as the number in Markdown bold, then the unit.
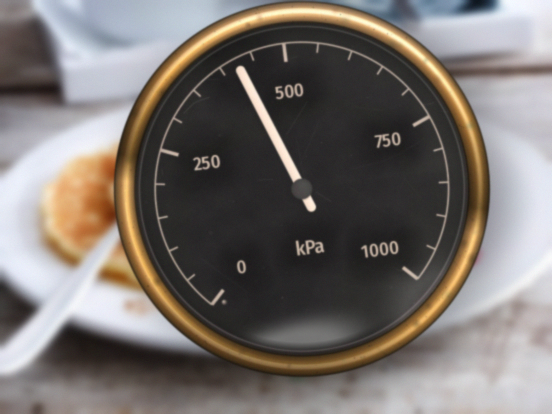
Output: **425** kPa
